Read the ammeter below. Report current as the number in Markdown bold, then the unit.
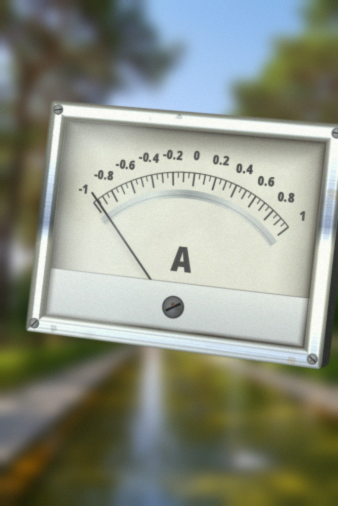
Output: **-0.95** A
